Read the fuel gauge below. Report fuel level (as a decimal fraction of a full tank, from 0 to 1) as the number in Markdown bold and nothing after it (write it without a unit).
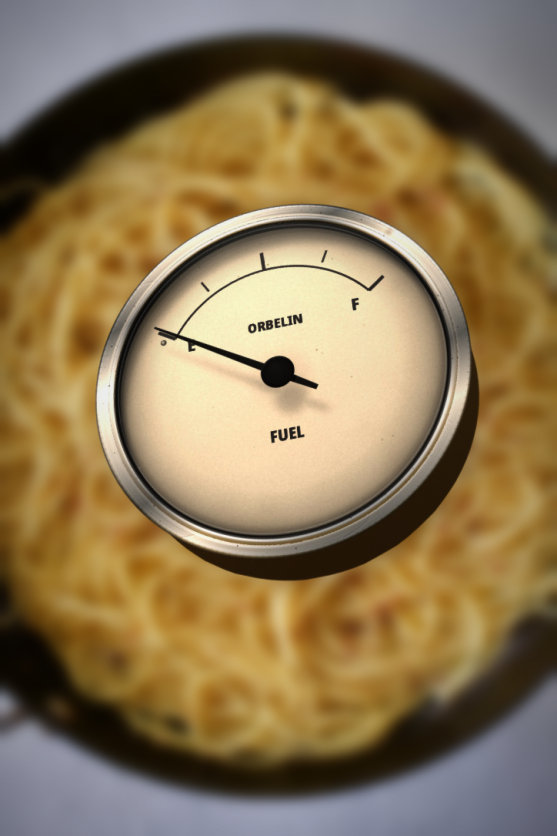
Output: **0**
